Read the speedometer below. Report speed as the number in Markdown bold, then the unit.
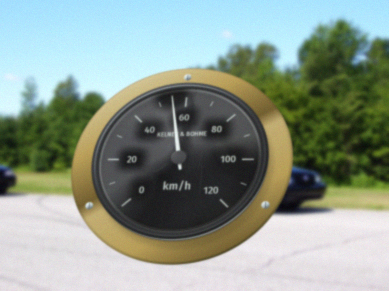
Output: **55** km/h
